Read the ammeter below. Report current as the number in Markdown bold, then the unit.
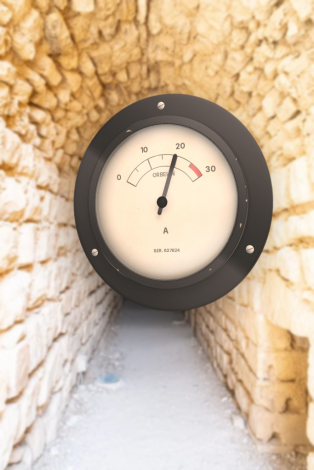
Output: **20** A
